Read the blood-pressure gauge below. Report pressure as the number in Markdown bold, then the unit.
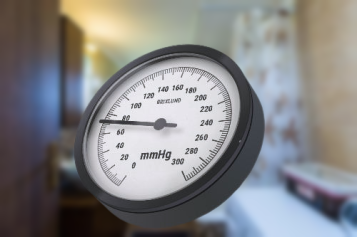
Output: **70** mmHg
